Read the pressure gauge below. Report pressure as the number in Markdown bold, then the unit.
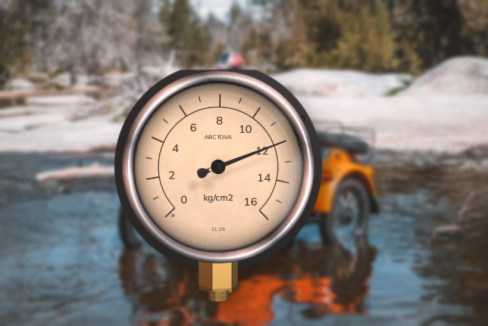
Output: **12** kg/cm²
